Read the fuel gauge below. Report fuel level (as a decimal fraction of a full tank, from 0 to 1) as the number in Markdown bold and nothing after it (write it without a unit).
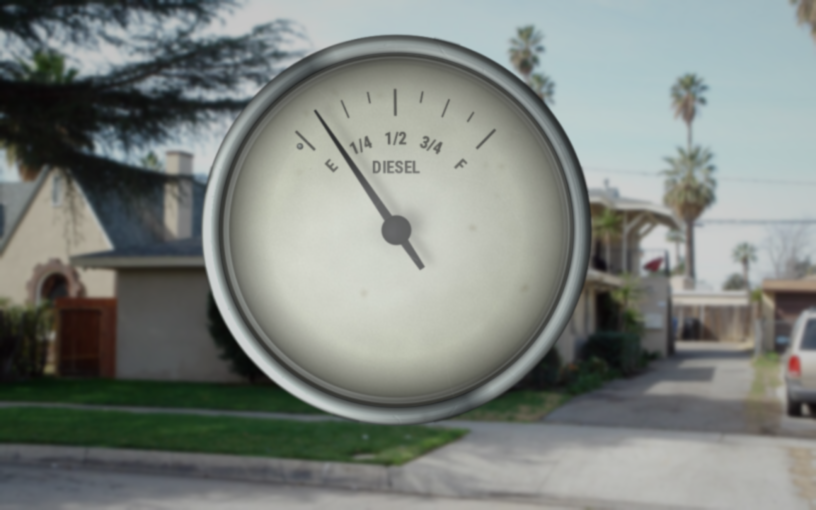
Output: **0.125**
